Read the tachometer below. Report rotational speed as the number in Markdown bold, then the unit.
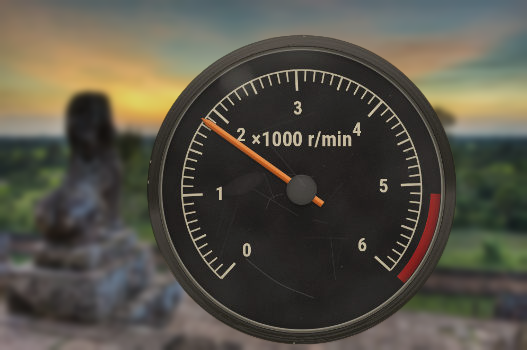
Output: **1850** rpm
